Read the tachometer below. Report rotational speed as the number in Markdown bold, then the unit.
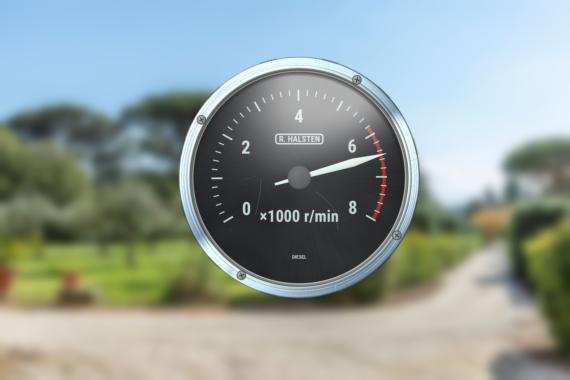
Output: **6500** rpm
